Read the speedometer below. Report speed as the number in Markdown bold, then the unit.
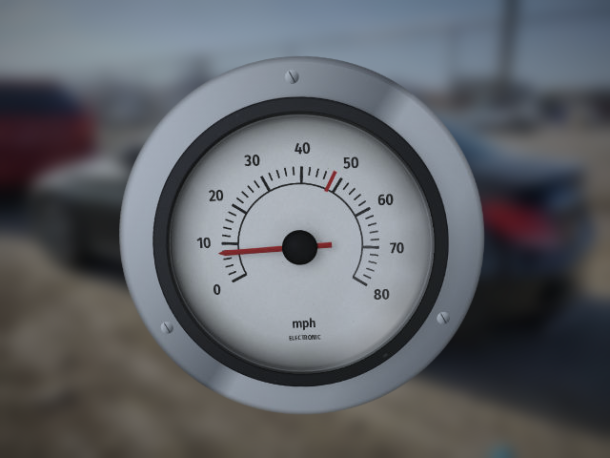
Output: **8** mph
